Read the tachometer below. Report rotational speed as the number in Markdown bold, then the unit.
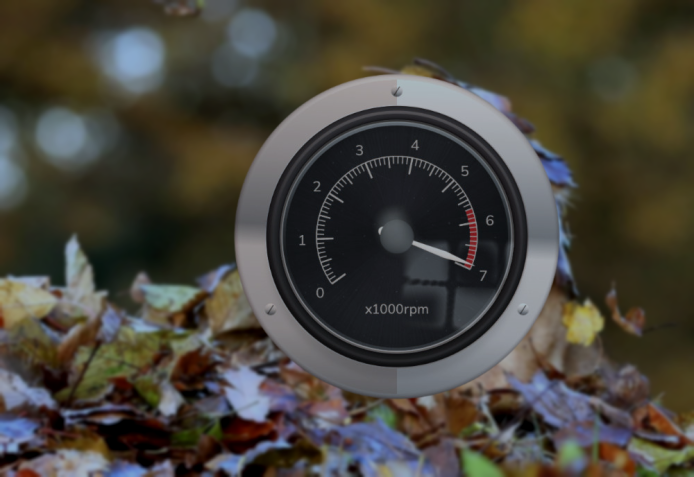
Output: **6900** rpm
